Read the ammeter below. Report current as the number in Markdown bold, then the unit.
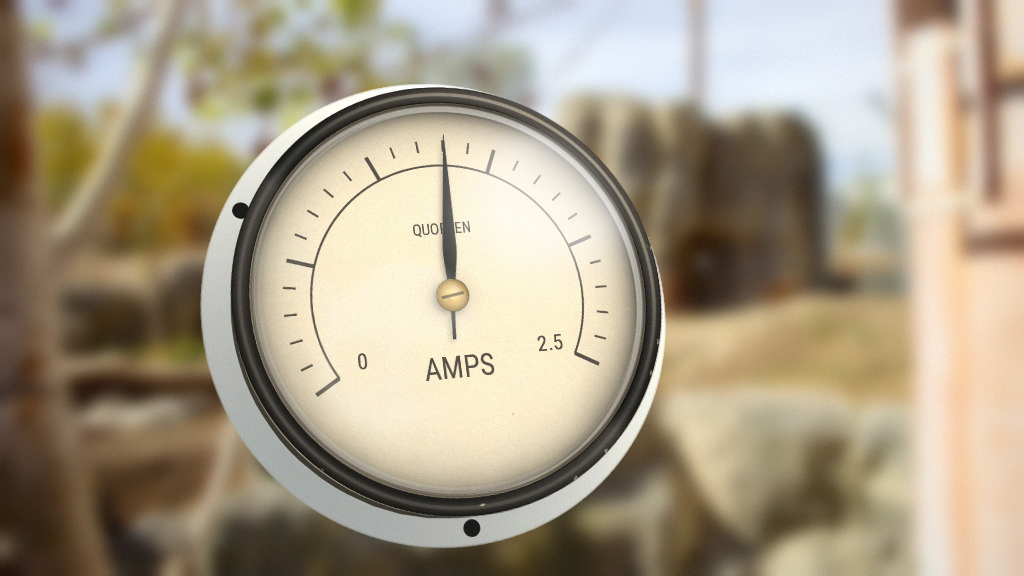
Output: **1.3** A
